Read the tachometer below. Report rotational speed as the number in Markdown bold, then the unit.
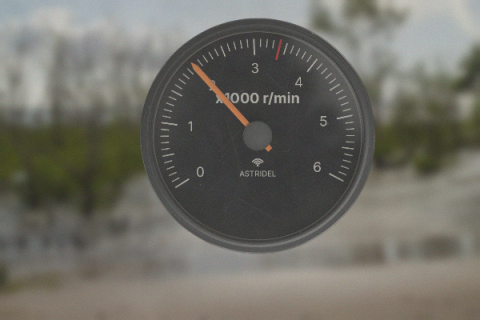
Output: **2000** rpm
